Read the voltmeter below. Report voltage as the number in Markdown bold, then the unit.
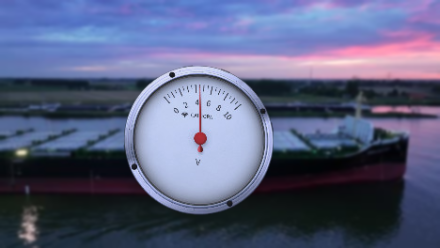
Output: **4.5** V
